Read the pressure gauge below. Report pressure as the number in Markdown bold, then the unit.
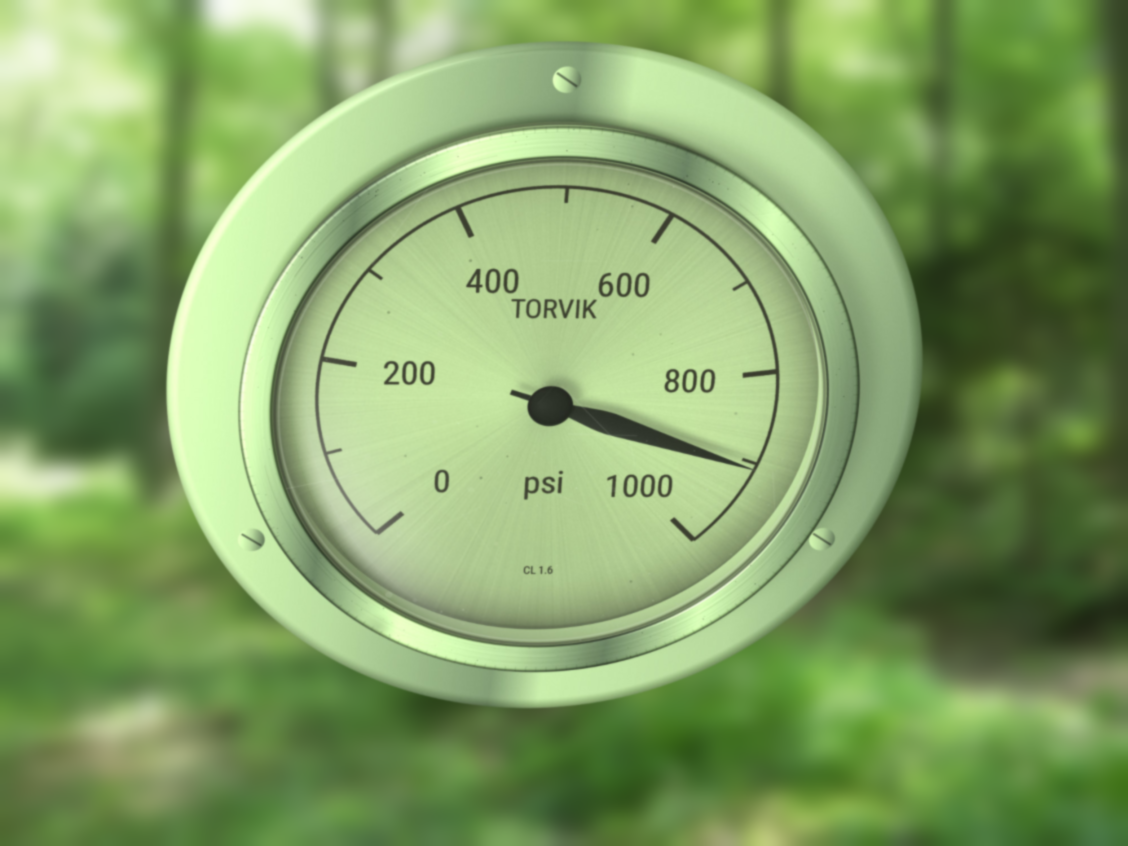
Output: **900** psi
